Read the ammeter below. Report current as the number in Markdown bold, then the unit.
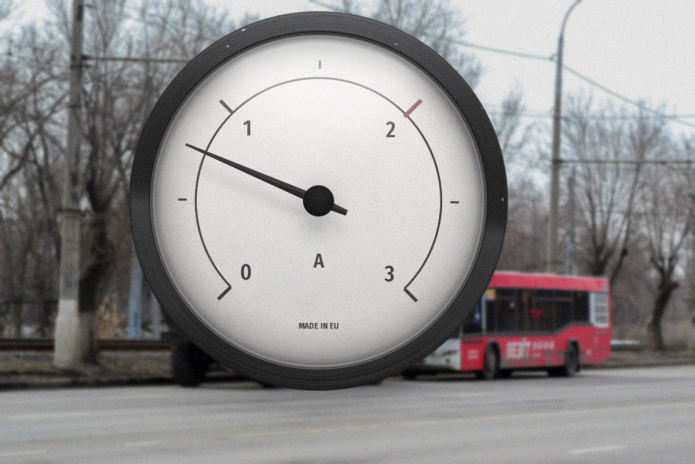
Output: **0.75** A
